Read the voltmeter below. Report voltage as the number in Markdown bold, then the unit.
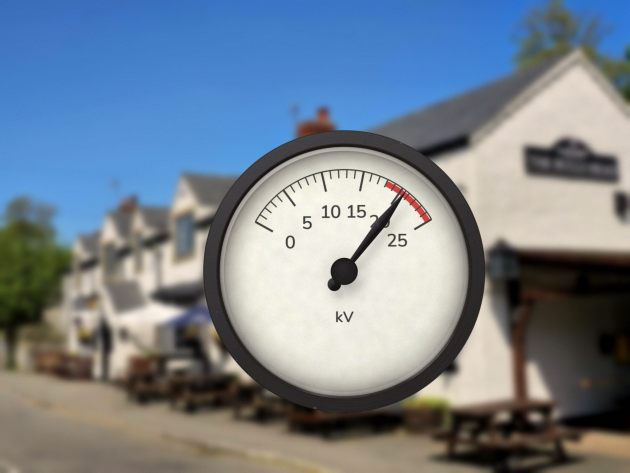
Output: **20.5** kV
